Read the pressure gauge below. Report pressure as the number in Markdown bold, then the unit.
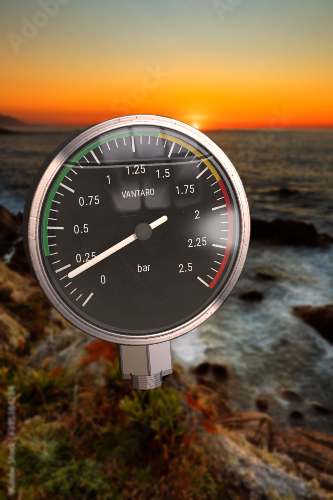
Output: **0.2** bar
